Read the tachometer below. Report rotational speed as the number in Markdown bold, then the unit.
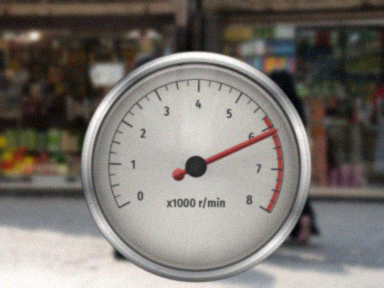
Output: **6125** rpm
